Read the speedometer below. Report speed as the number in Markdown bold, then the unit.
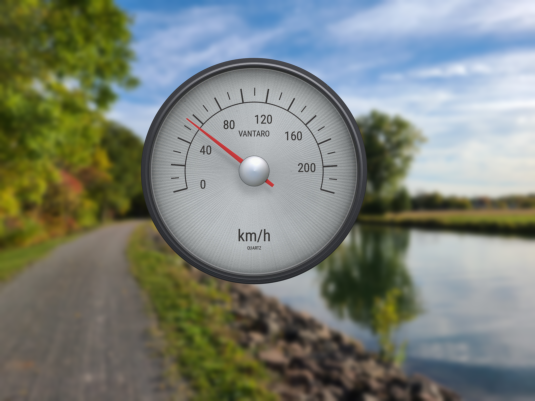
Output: **55** km/h
